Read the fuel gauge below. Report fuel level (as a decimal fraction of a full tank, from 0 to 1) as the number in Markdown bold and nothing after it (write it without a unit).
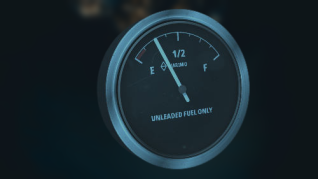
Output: **0.25**
